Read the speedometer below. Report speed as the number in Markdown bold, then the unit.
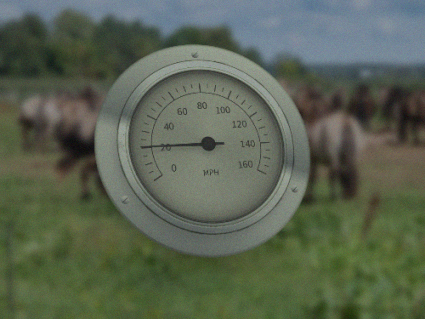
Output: **20** mph
